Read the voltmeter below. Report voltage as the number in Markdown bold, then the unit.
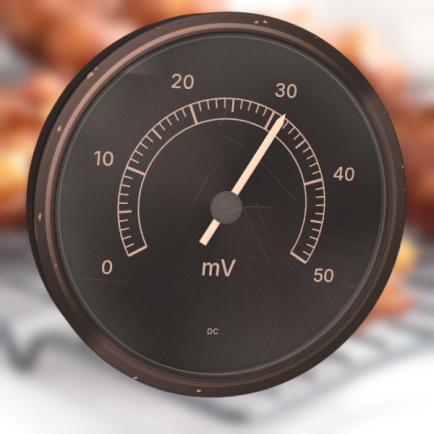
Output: **31** mV
